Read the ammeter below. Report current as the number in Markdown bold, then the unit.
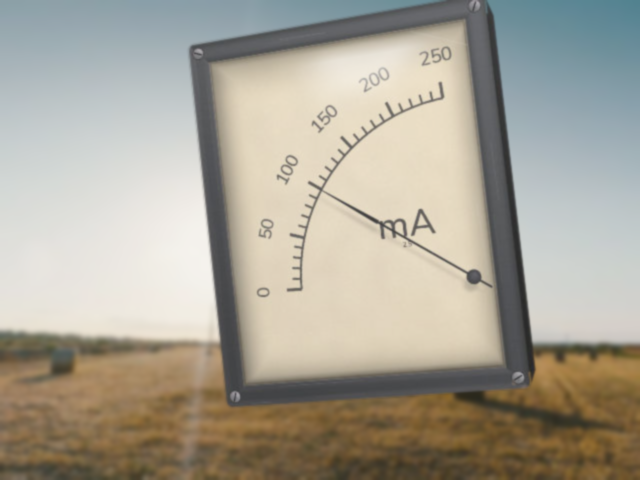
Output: **100** mA
